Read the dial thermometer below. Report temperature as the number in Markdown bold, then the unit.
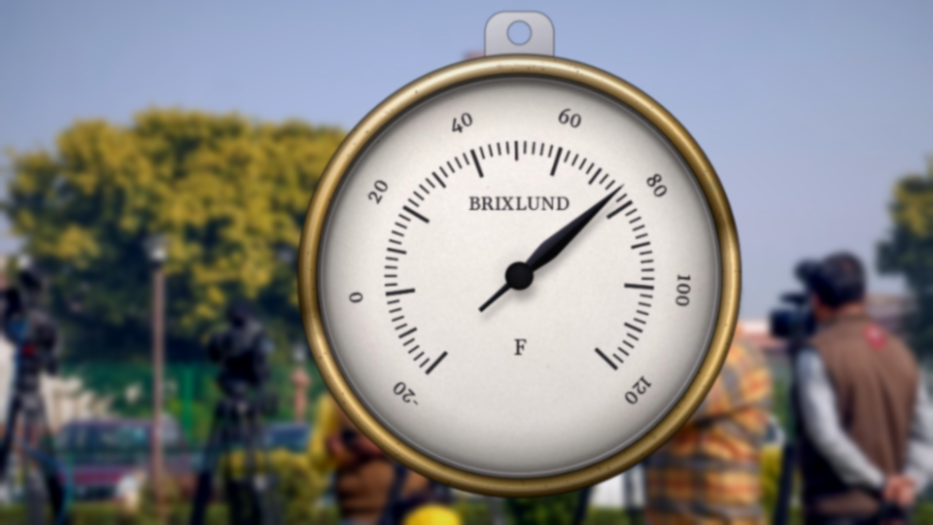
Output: **76** °F
